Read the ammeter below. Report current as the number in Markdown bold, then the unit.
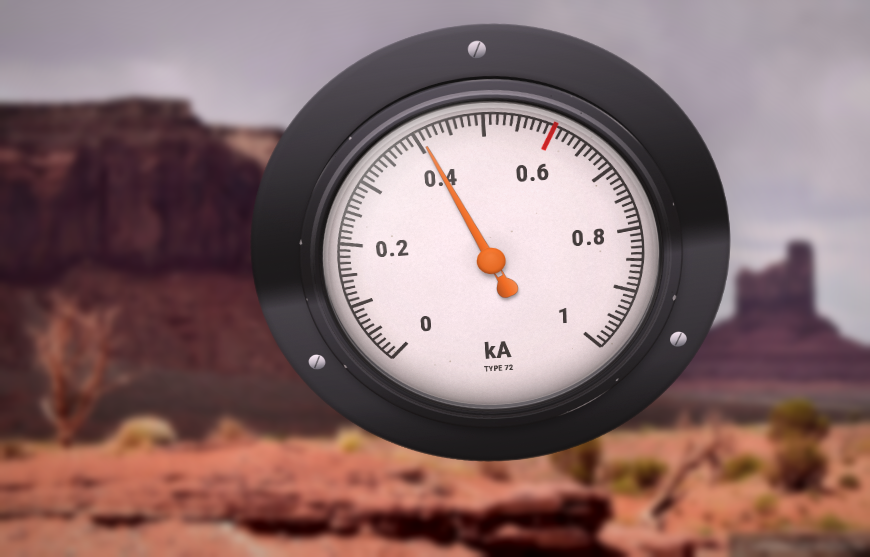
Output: **0.41** kA
